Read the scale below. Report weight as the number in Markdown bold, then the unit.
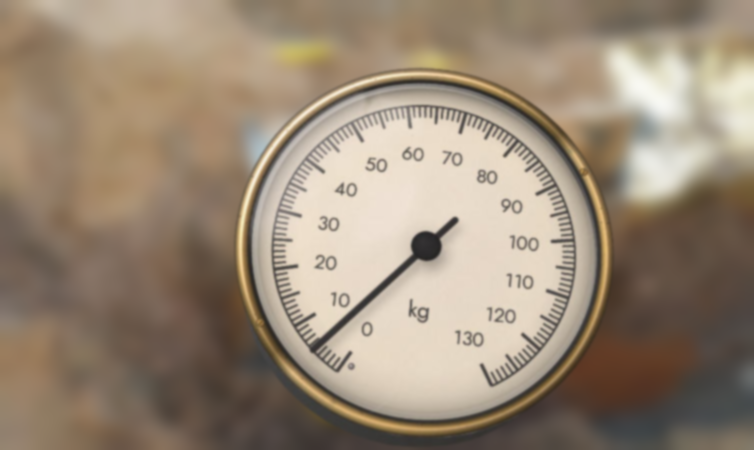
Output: **5** kg
